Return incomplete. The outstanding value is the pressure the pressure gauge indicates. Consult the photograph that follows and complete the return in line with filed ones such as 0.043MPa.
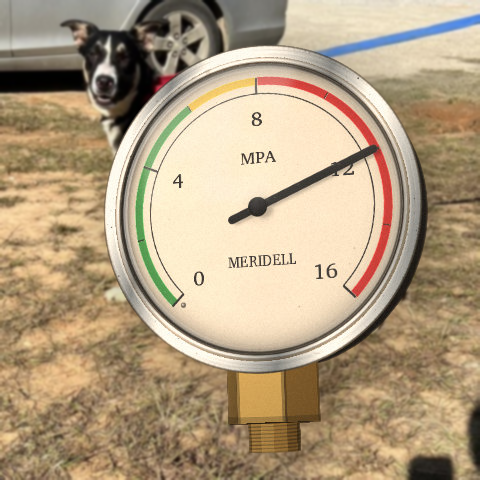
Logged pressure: 12MPa
